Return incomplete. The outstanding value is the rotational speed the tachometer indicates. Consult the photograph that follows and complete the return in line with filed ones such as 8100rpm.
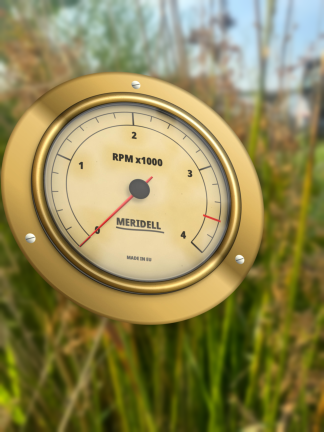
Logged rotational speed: 0rpm
